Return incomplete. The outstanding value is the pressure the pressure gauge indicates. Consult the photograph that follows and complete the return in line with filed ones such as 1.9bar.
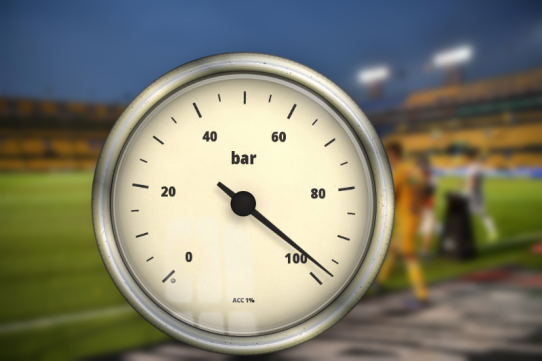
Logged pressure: 97.5bar
